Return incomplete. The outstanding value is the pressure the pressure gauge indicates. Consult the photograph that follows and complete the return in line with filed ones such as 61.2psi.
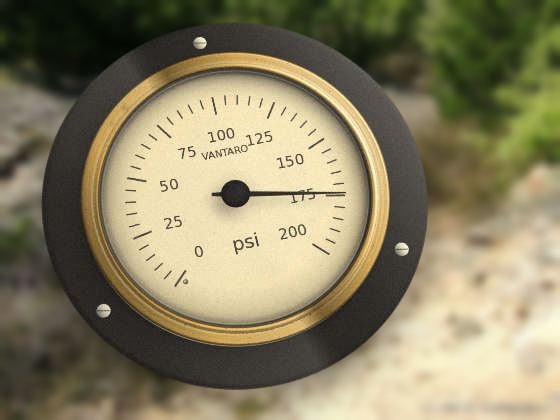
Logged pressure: 175psi
